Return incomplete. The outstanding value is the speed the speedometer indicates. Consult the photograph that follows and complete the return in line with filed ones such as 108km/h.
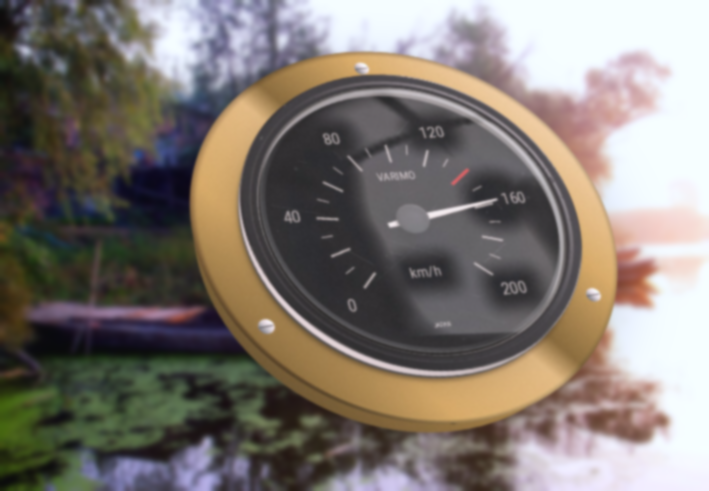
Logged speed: 160km/h
